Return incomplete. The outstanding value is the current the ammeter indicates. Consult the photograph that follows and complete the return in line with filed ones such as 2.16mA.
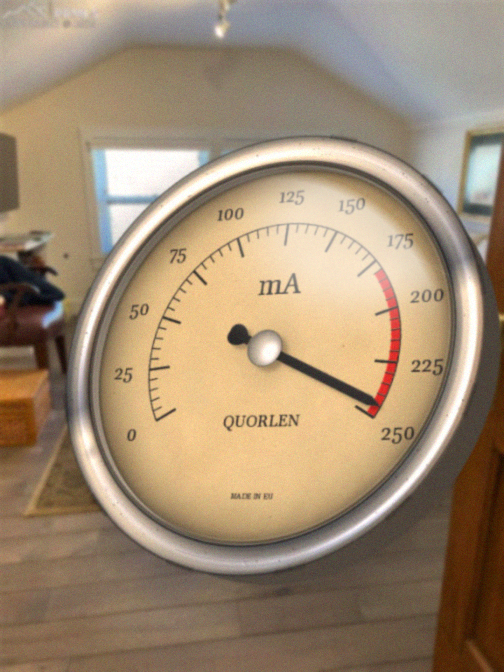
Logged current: 245mA
